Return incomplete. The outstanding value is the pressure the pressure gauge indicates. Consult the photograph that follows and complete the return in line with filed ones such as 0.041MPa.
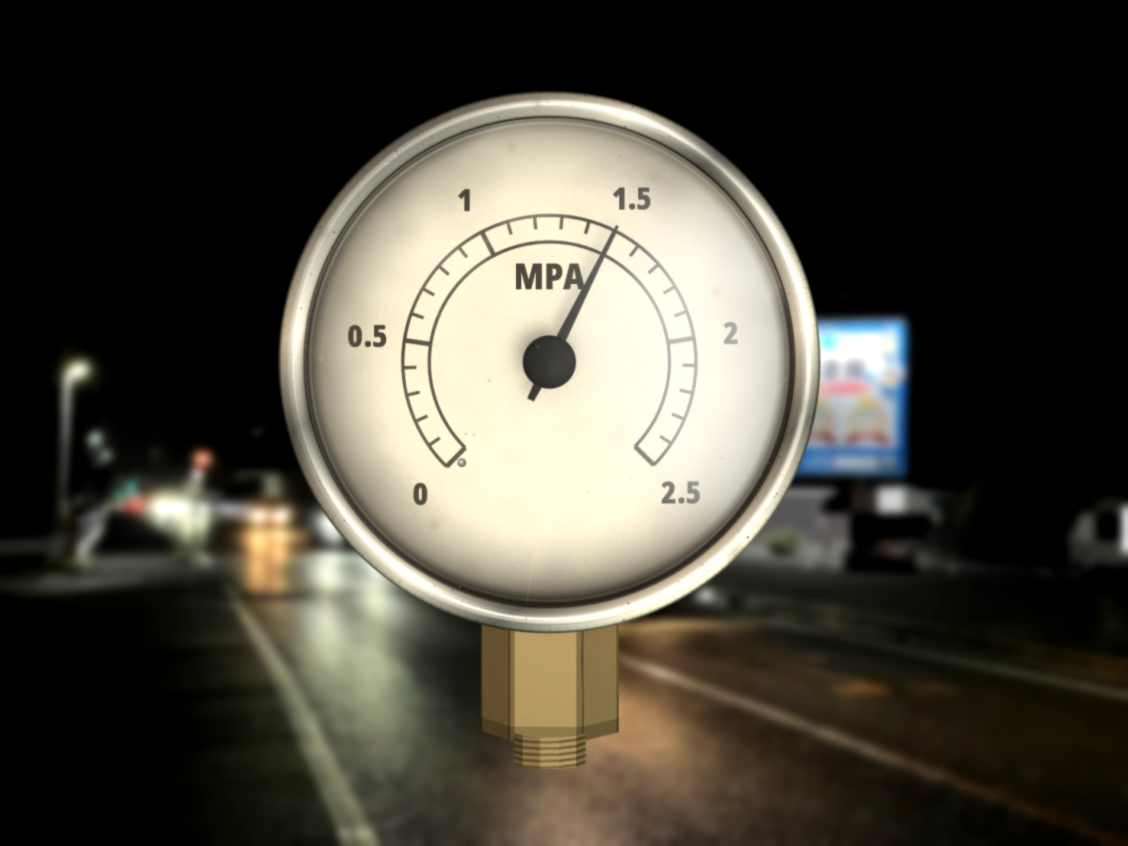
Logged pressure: 1.5MPa
